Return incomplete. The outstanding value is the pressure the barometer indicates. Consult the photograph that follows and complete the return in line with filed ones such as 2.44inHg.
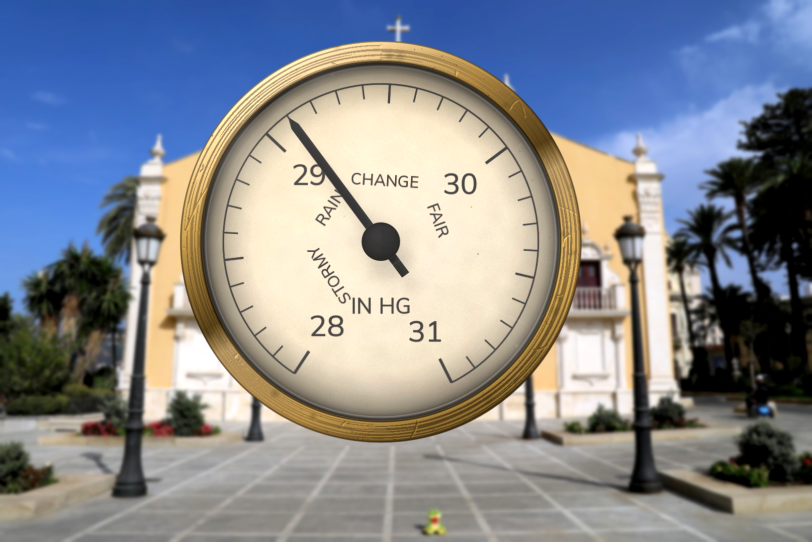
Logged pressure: 29.1inHg
